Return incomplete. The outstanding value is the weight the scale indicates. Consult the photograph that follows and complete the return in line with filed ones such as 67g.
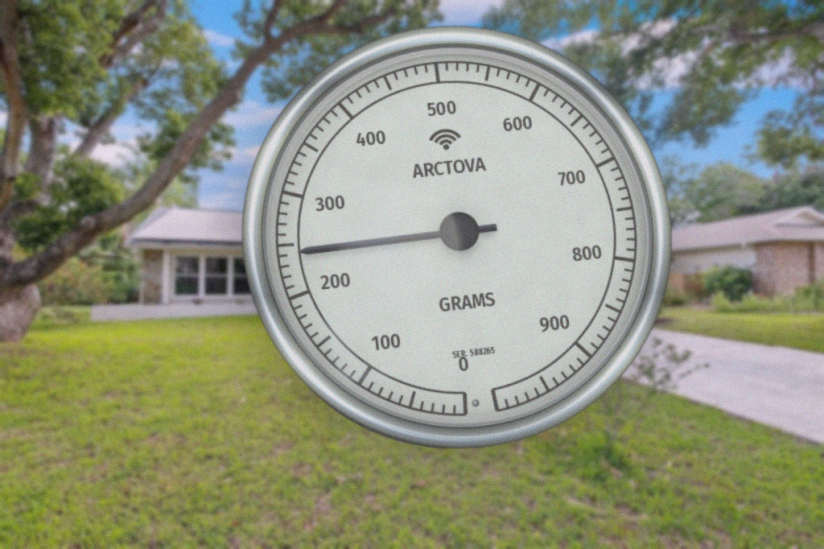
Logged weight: 240g
